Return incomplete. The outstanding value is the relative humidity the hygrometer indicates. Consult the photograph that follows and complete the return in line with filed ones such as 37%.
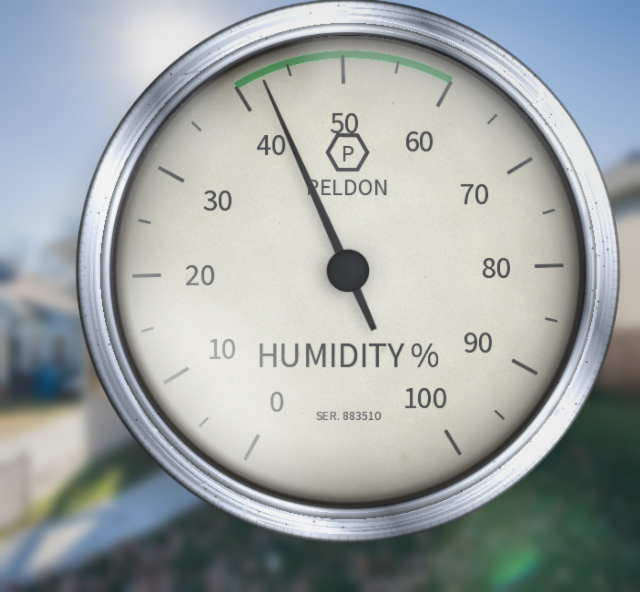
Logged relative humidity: 42.5%
